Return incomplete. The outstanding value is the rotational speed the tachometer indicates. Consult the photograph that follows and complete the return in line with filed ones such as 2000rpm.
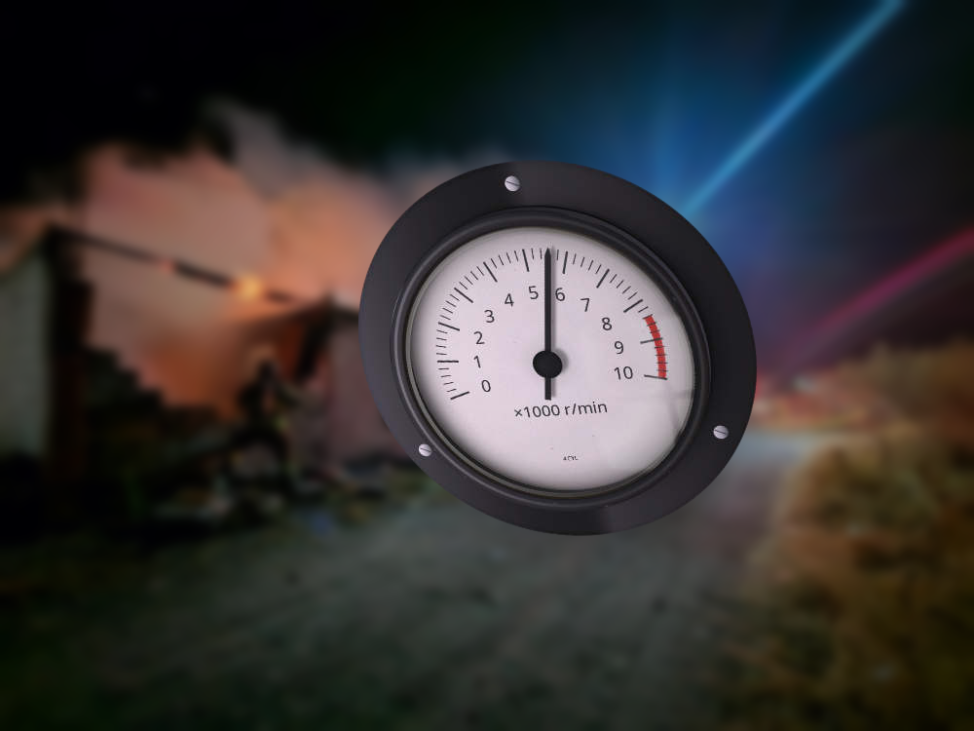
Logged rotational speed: 5600rpm
